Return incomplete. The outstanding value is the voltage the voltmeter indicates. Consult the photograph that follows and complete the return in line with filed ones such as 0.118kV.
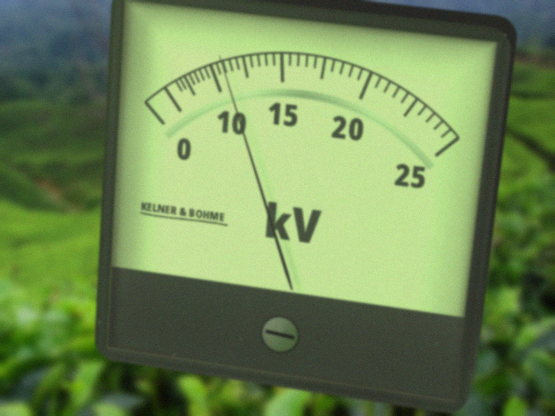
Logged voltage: 11kV
